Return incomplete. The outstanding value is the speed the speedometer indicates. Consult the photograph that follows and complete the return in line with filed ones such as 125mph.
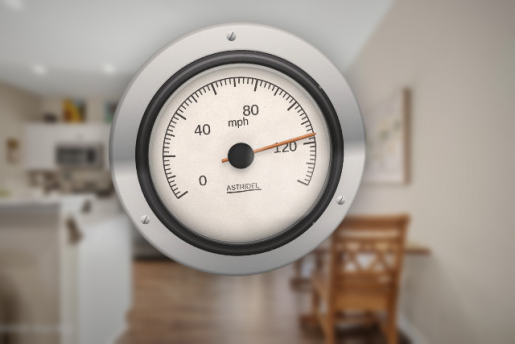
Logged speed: 116mph
